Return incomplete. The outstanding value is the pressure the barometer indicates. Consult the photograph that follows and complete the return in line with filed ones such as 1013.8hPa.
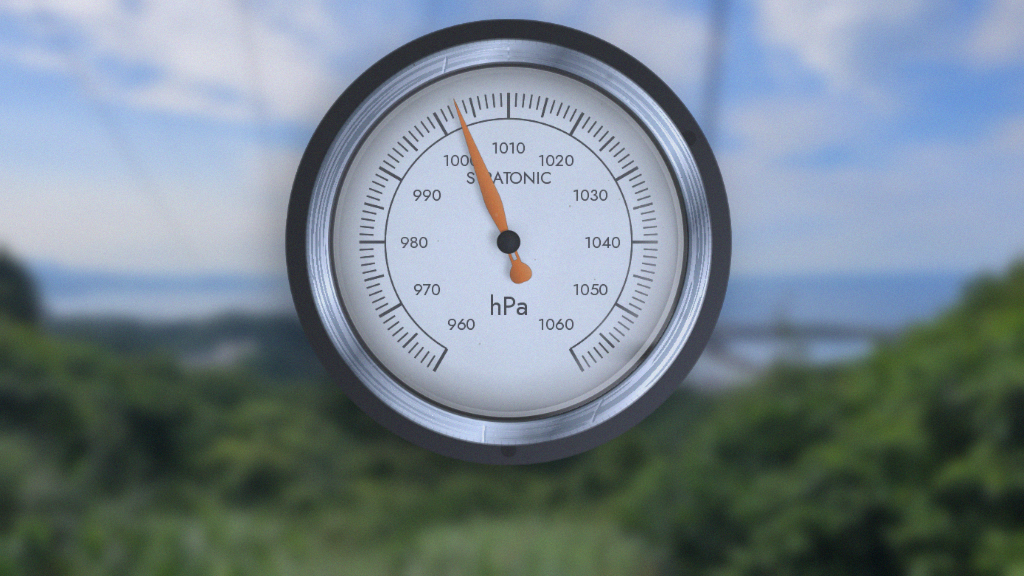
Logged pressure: 1003hPa
